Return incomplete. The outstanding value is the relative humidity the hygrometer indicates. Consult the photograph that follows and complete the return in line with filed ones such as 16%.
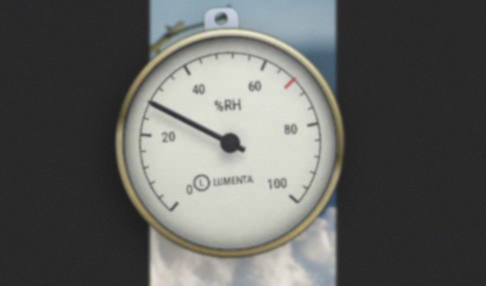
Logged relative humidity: 28%
